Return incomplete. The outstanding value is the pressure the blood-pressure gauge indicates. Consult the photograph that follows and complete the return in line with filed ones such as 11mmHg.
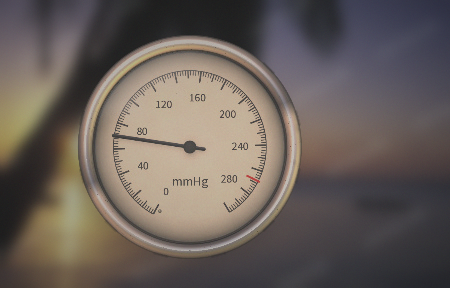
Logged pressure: 70mmHg
